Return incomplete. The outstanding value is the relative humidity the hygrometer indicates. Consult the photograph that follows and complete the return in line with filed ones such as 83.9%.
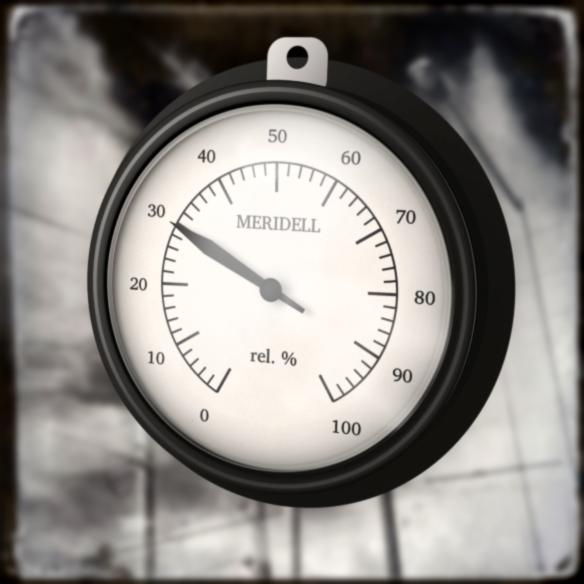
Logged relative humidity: 30%
